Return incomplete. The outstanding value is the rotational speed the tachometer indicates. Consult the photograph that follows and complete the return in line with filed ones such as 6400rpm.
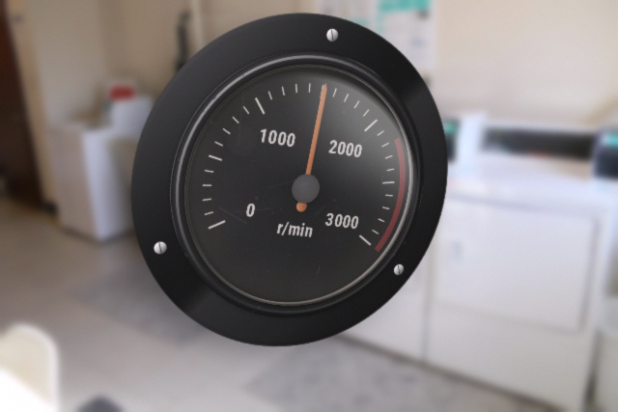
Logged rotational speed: 1500rpm
